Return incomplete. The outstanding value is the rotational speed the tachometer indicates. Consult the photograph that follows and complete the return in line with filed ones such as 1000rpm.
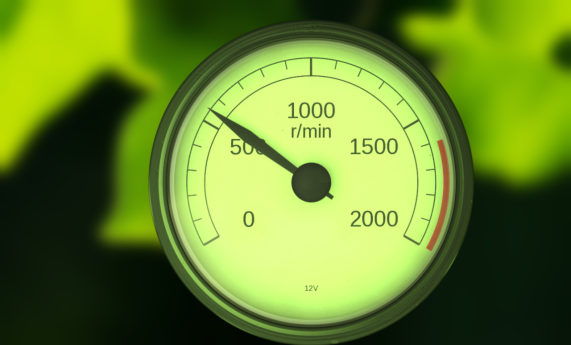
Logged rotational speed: 550rpm
